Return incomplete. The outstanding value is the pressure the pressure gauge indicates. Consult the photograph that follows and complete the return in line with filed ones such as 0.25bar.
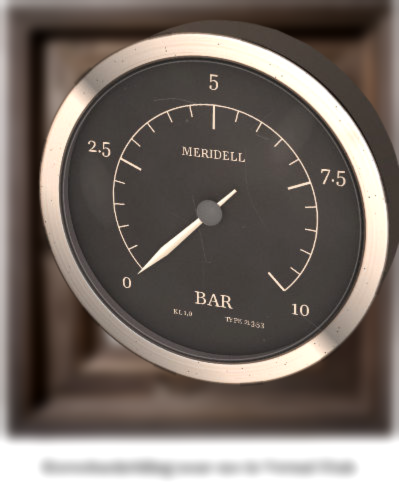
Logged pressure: 0bar
